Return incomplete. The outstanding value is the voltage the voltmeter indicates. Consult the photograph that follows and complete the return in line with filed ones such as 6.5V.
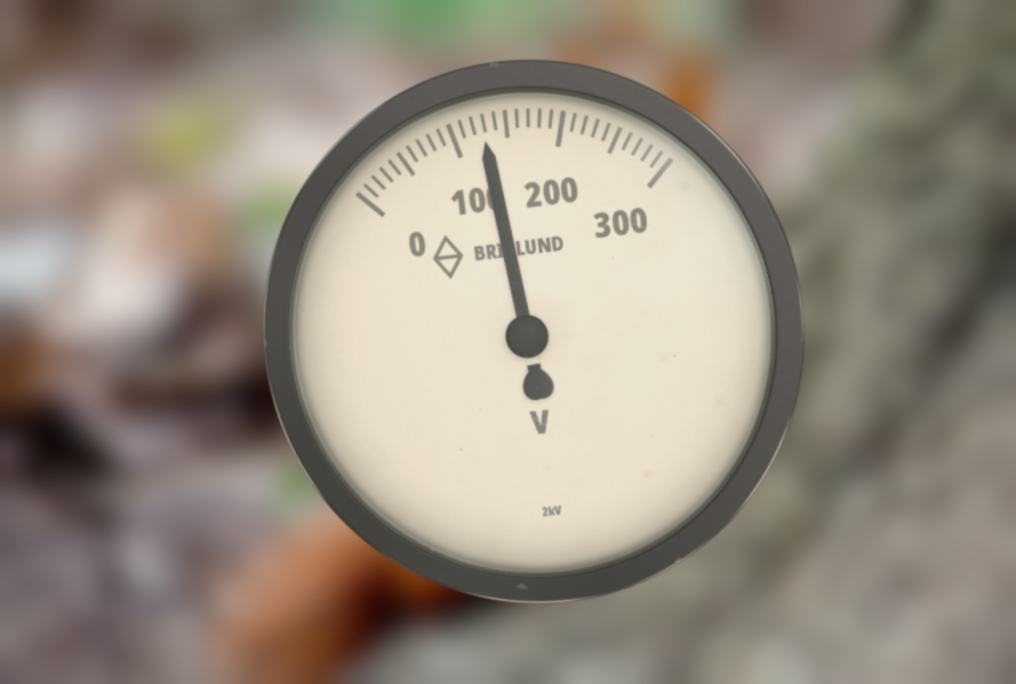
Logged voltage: 130V
